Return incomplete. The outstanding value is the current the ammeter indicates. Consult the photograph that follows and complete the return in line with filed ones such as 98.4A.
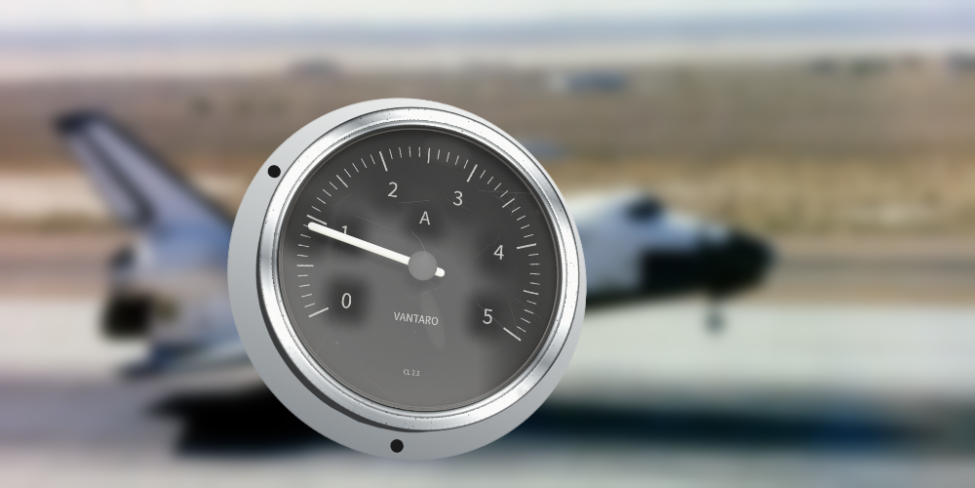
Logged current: 0.9A
